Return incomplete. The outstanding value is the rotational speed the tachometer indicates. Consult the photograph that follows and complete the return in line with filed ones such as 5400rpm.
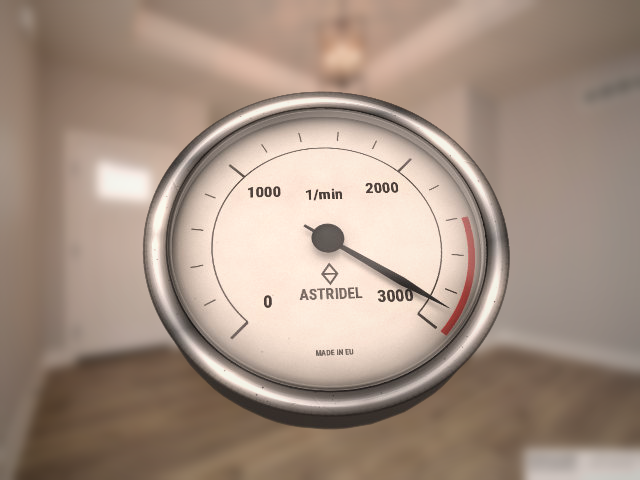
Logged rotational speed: 2900rpm
